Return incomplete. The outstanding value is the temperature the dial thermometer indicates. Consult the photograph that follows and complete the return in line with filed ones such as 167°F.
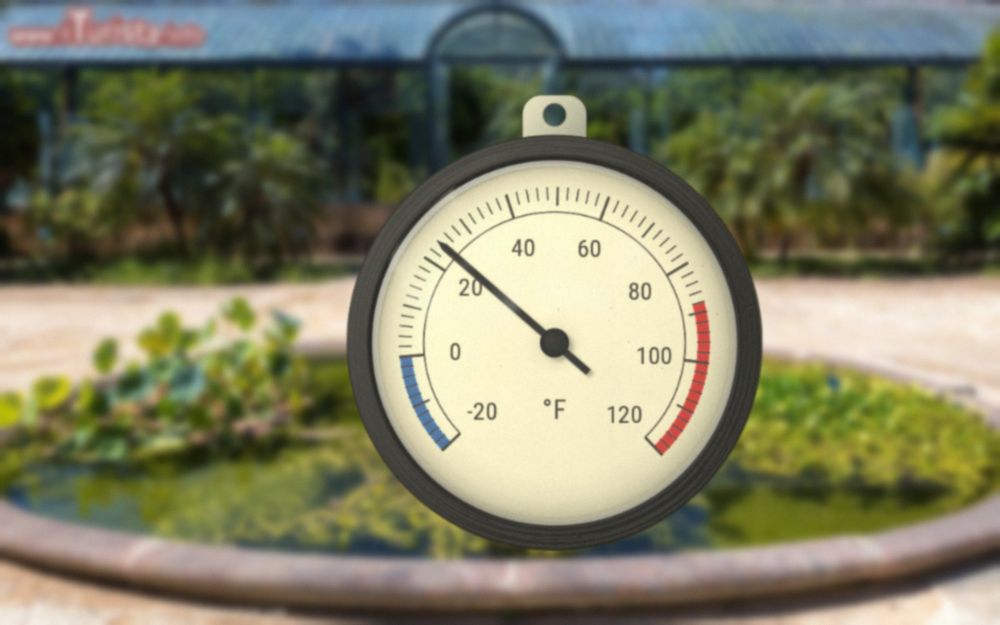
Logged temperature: 24°F
